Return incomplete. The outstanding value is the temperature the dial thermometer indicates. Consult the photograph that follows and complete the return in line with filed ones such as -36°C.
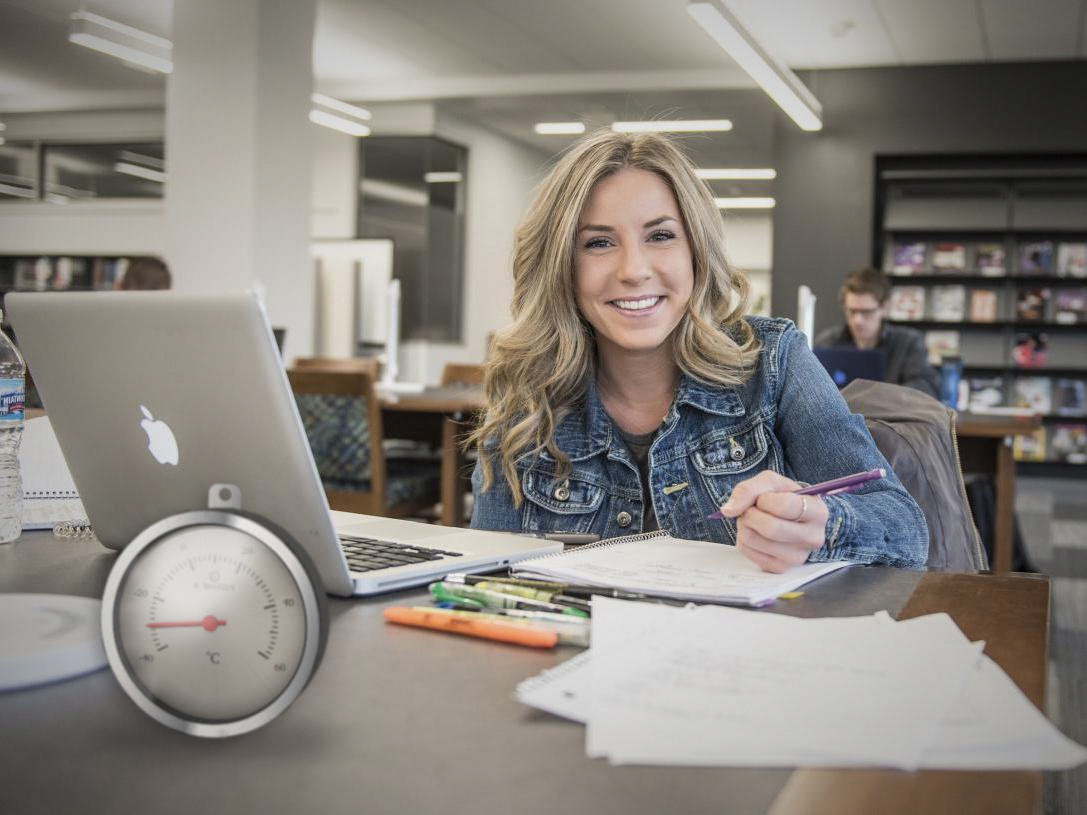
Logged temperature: -30°C
